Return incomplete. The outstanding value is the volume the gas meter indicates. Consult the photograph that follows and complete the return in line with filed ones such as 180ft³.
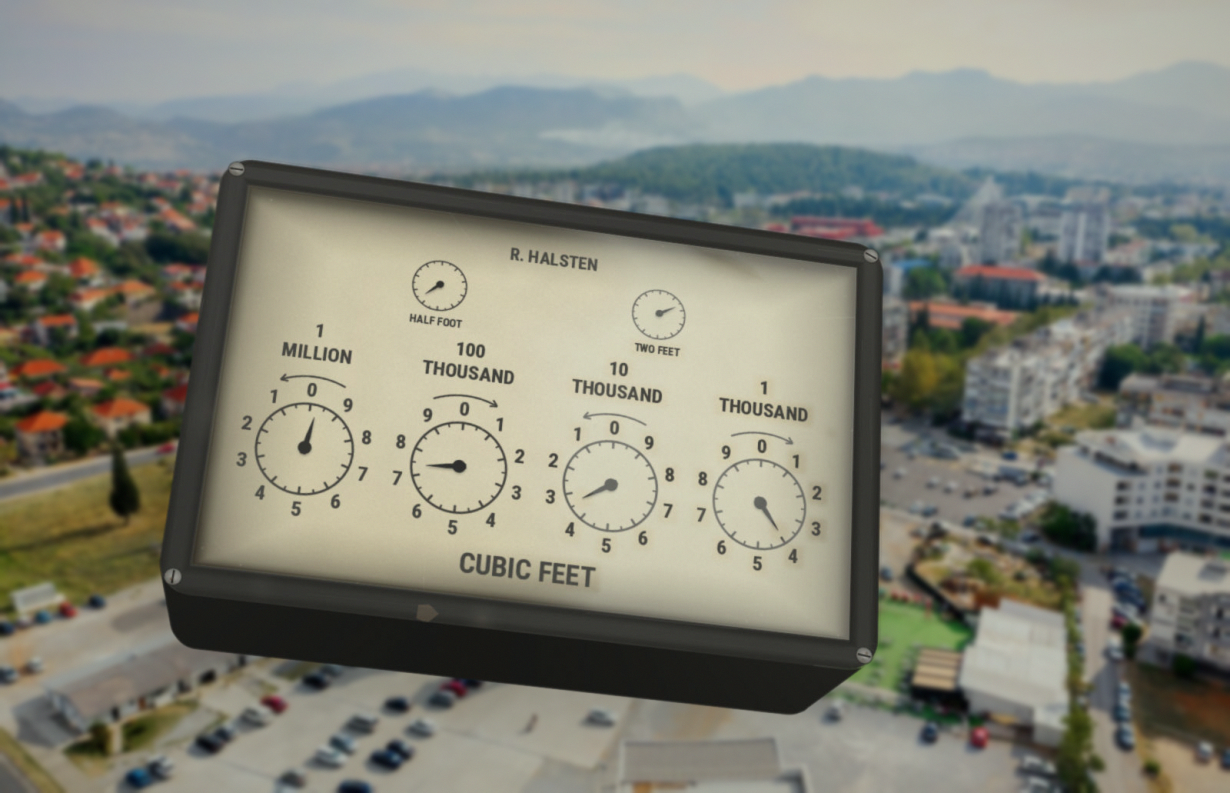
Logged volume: 973400ft³
